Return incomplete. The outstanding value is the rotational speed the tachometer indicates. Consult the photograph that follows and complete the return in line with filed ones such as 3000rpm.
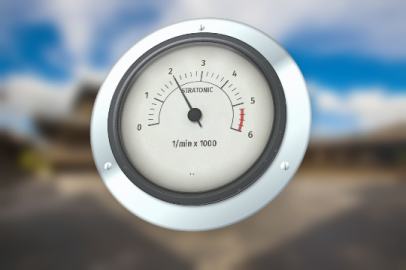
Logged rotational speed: 2000rpm
